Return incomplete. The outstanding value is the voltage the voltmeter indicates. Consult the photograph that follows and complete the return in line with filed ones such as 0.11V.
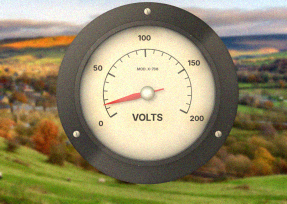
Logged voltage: 15V
